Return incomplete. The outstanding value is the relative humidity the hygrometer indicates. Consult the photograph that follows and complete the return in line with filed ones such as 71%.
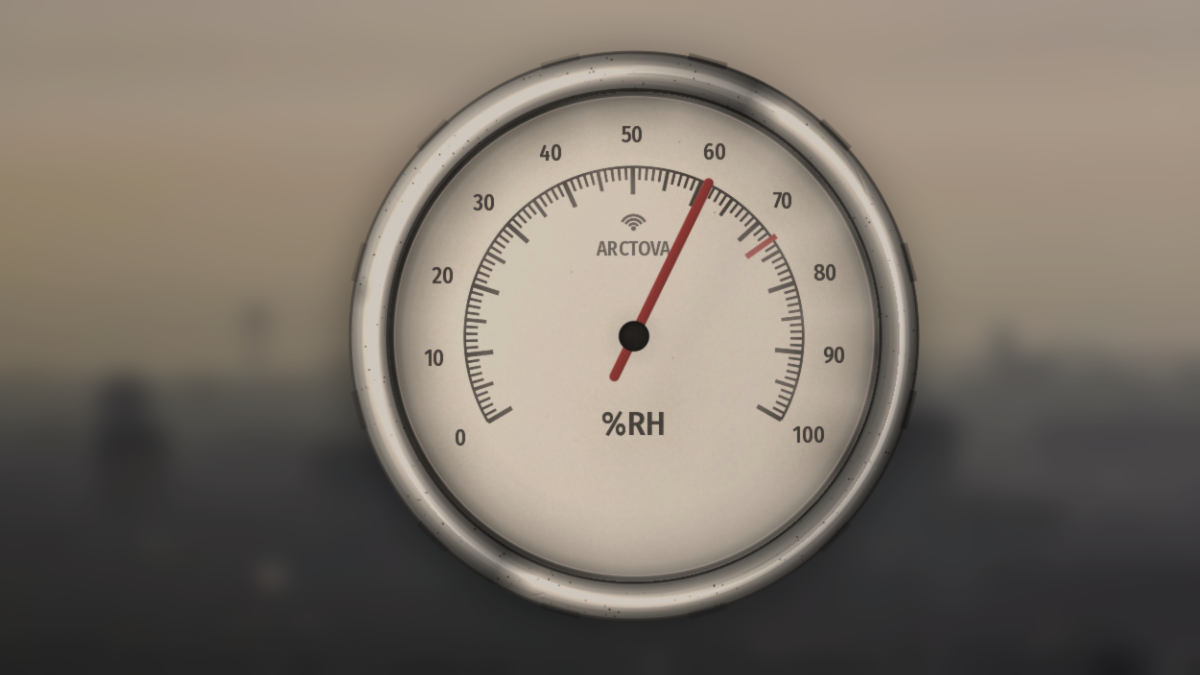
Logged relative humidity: 61%
